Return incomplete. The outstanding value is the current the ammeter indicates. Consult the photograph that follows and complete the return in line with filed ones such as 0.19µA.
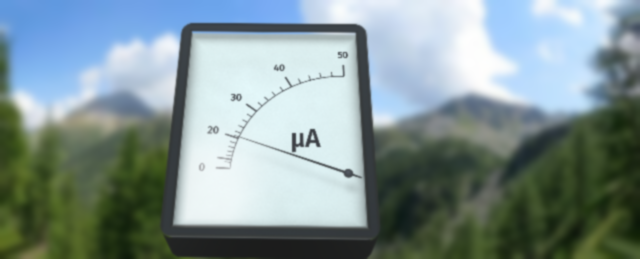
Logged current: 20µA
